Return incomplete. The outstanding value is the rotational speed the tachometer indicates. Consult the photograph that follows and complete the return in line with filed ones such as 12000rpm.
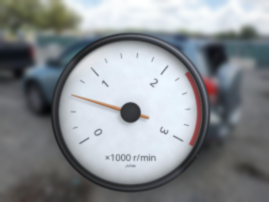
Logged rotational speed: 600rpm
